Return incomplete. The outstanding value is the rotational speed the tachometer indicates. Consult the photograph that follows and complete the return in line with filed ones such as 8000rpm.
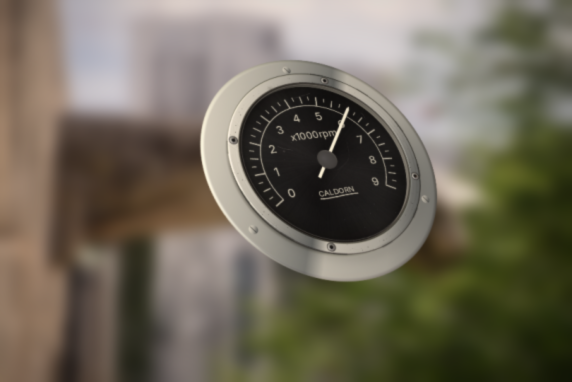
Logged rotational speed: 6000rpm
